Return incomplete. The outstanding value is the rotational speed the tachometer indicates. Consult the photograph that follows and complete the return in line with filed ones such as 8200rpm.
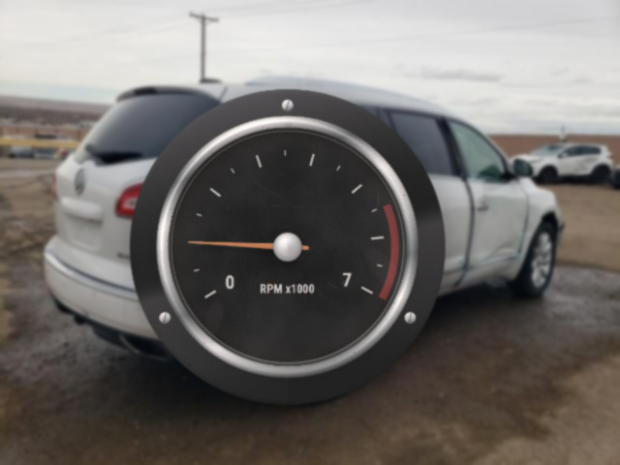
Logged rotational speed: 1000rpm
